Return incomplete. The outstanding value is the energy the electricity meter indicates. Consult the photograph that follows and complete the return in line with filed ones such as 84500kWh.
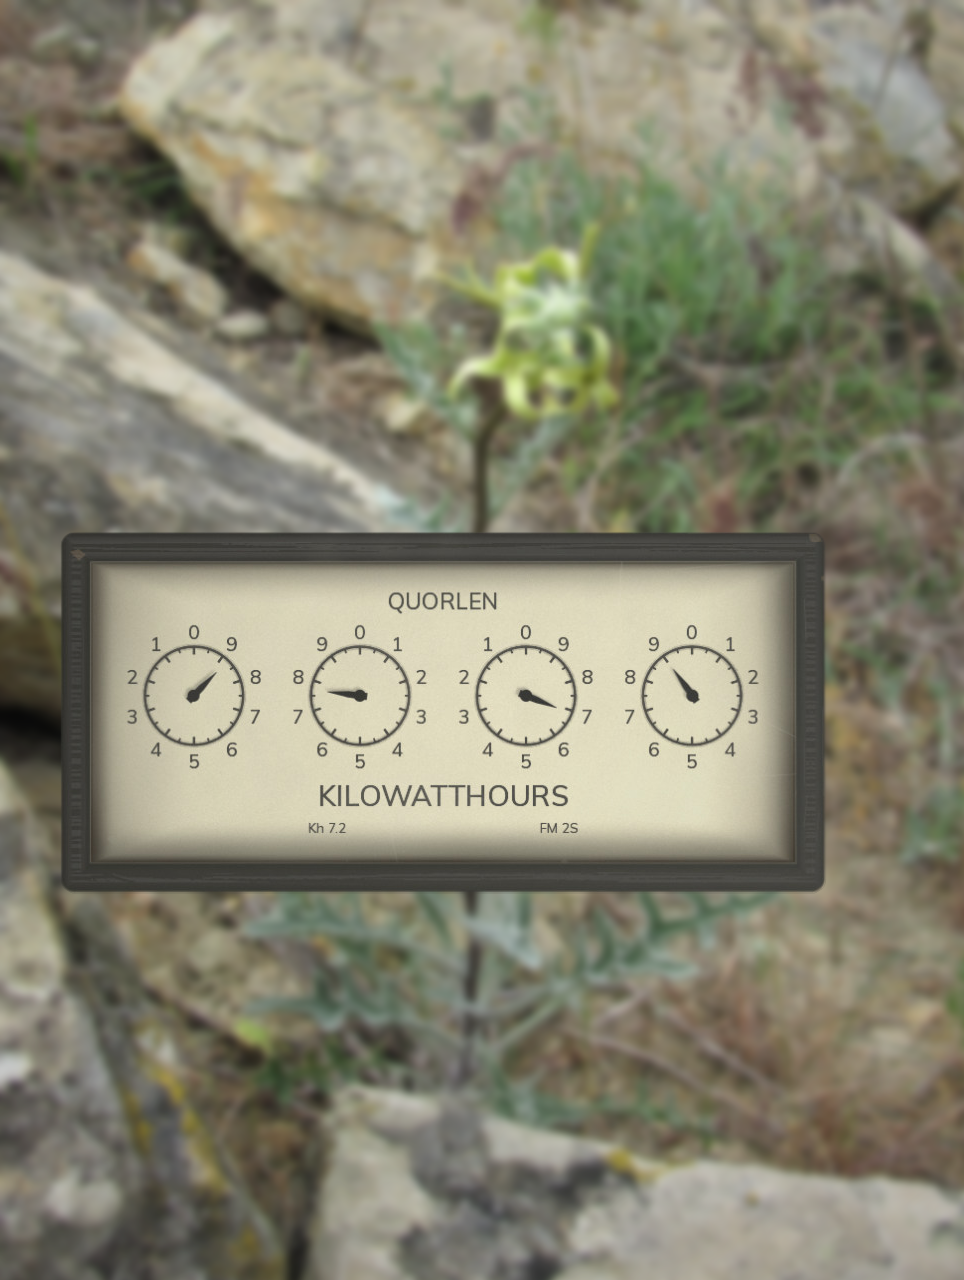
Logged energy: 8769kWh
